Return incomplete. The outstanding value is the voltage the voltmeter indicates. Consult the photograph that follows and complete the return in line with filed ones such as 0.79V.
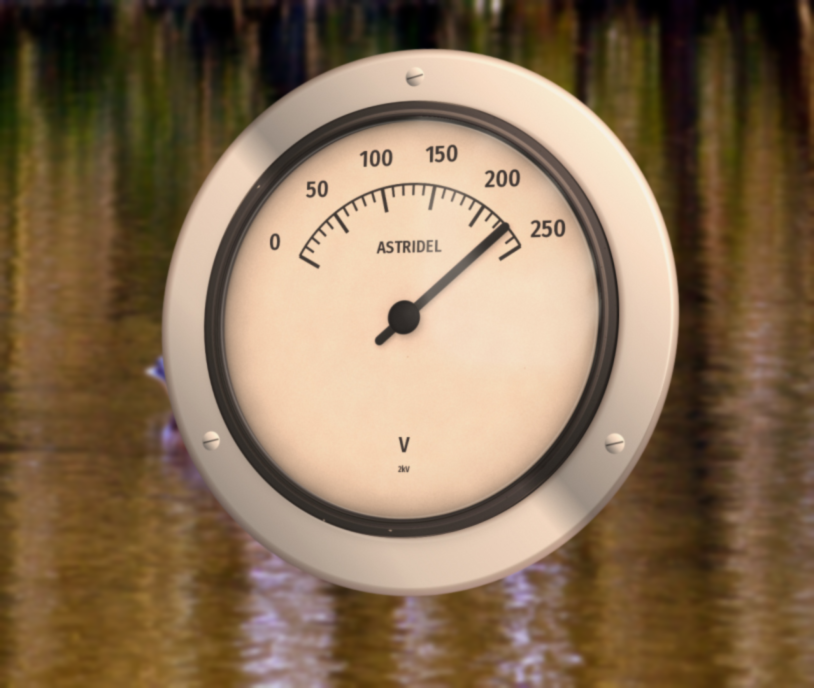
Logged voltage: 230V
